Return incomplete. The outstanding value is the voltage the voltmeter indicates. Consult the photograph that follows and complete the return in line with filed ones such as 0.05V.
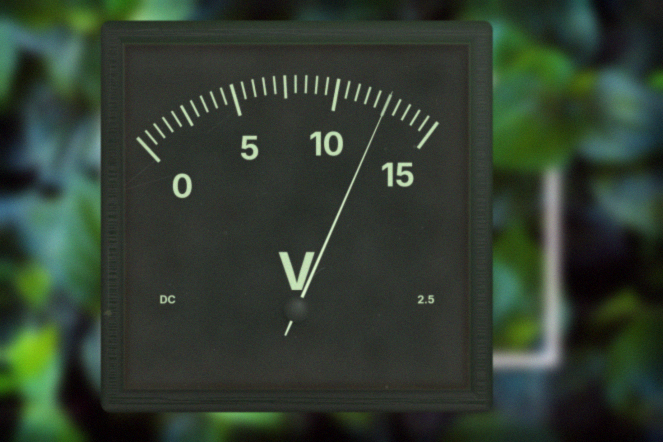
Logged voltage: 12.5V
